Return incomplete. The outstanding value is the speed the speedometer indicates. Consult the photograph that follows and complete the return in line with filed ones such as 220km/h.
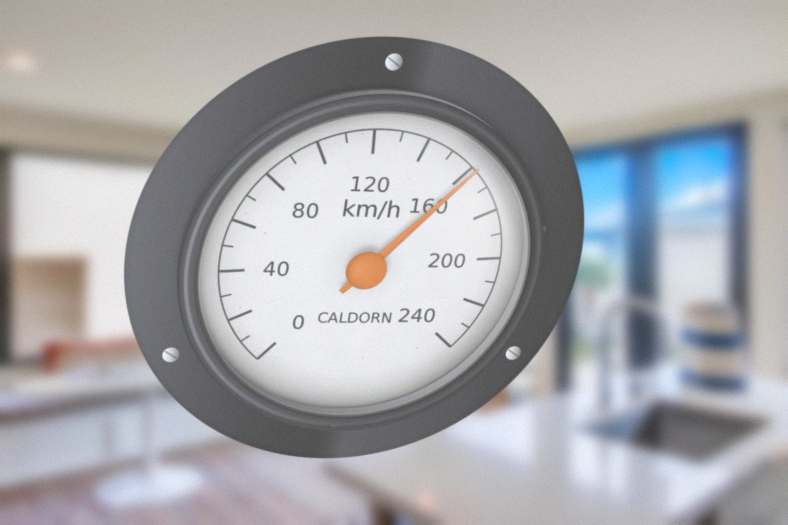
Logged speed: 160km/h
